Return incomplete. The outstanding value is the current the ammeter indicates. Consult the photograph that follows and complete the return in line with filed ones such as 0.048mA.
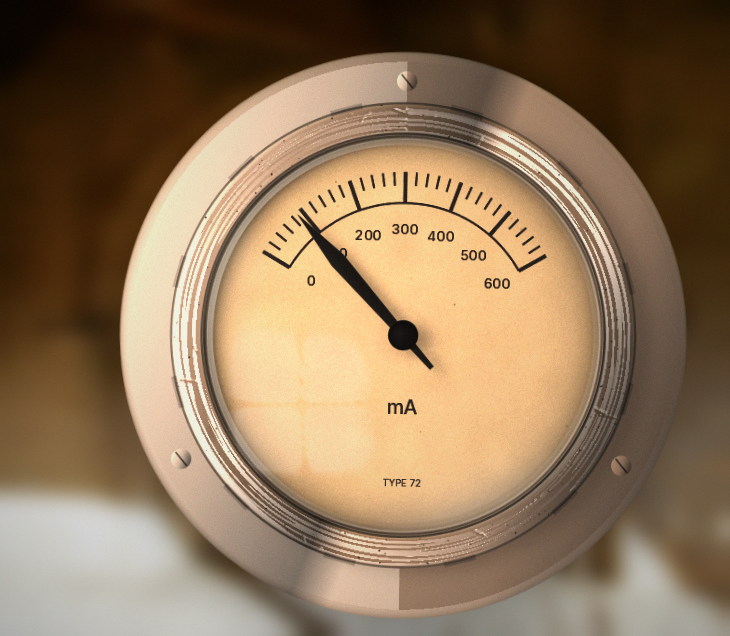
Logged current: 90mA
